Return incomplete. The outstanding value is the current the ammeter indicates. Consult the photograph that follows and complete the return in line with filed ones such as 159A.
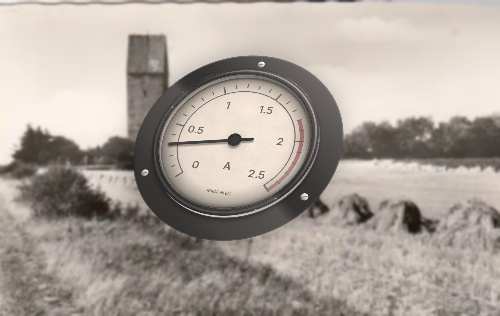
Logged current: 0.3A
